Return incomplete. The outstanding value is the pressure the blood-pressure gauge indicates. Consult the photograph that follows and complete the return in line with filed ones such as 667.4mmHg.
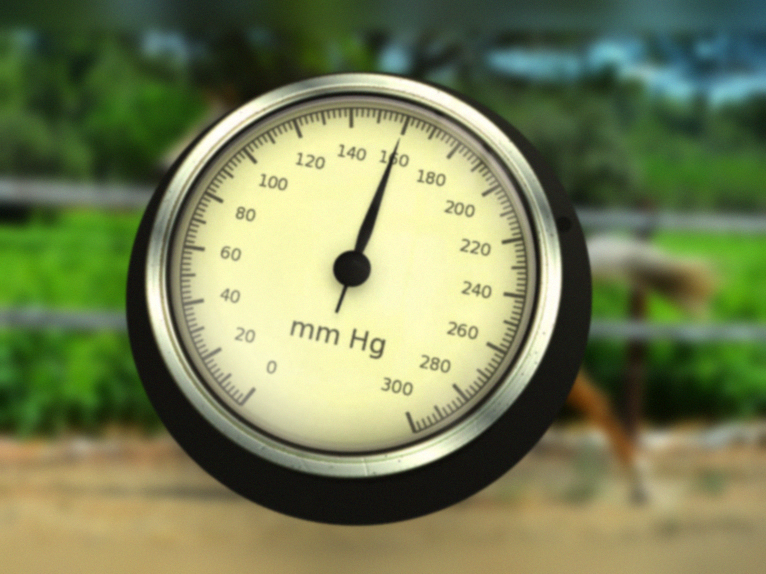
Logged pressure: 160mmHg
